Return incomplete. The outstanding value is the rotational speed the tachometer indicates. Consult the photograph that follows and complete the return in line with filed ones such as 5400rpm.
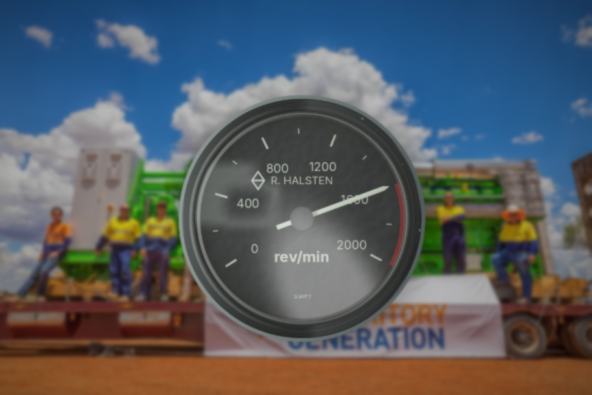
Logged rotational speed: 1600rpm
